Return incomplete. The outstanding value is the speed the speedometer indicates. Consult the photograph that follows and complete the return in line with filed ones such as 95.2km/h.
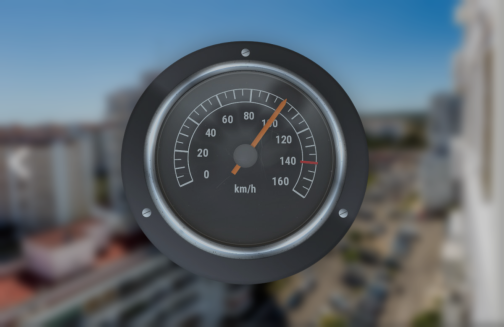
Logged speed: 100km/h
